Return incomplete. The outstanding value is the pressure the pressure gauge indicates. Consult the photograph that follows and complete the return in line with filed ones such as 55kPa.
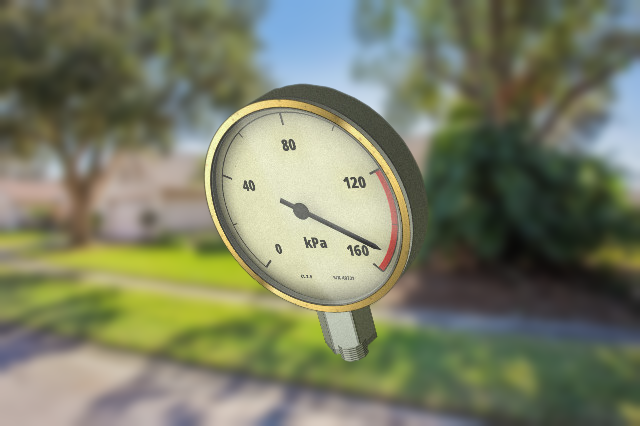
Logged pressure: 150kPa
